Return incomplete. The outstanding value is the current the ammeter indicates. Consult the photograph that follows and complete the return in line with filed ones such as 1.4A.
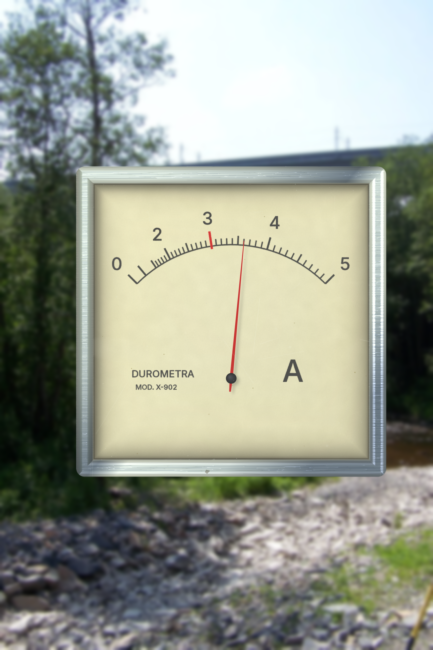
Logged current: 3.6A
